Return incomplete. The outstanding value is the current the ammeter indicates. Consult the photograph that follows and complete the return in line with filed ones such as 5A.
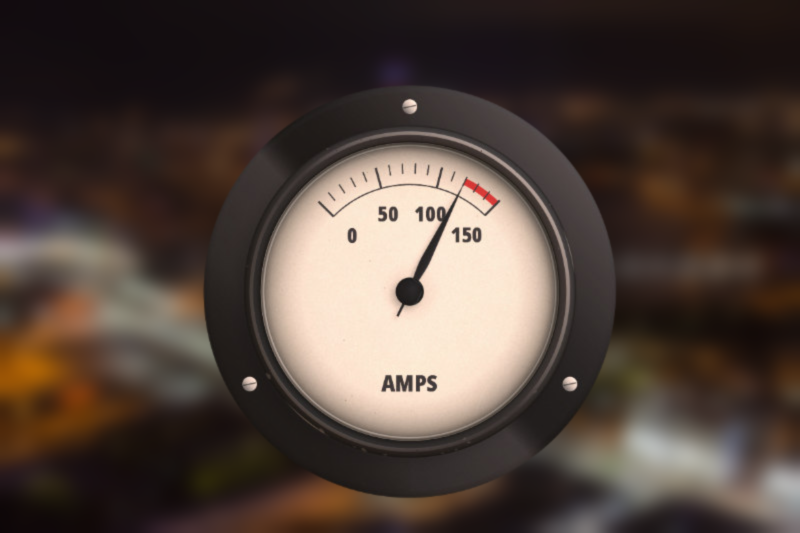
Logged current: 120A
